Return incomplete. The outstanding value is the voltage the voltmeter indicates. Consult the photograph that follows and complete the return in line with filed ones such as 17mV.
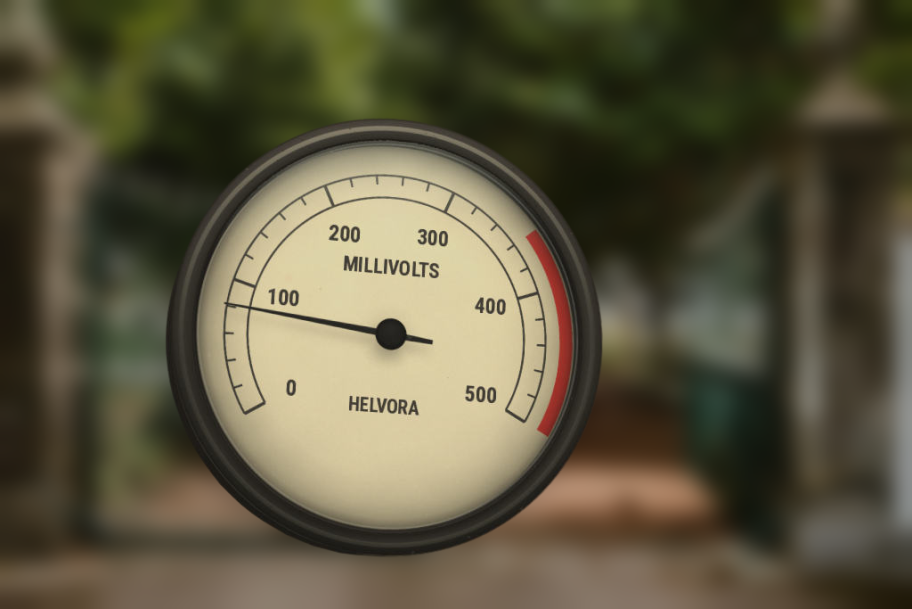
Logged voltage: 80mV
